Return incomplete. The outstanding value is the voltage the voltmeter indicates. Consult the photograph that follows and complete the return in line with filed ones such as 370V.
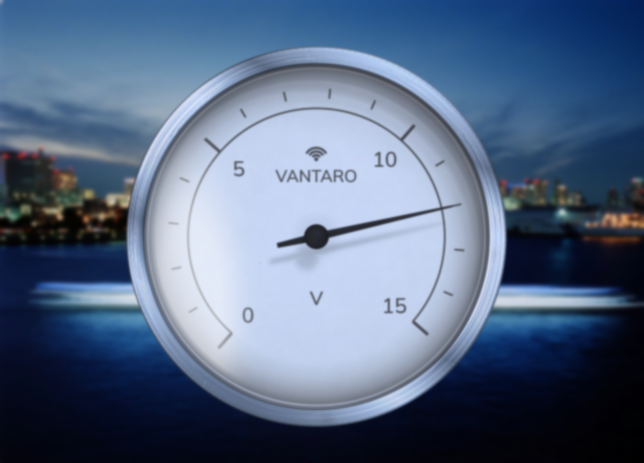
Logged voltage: 12V
